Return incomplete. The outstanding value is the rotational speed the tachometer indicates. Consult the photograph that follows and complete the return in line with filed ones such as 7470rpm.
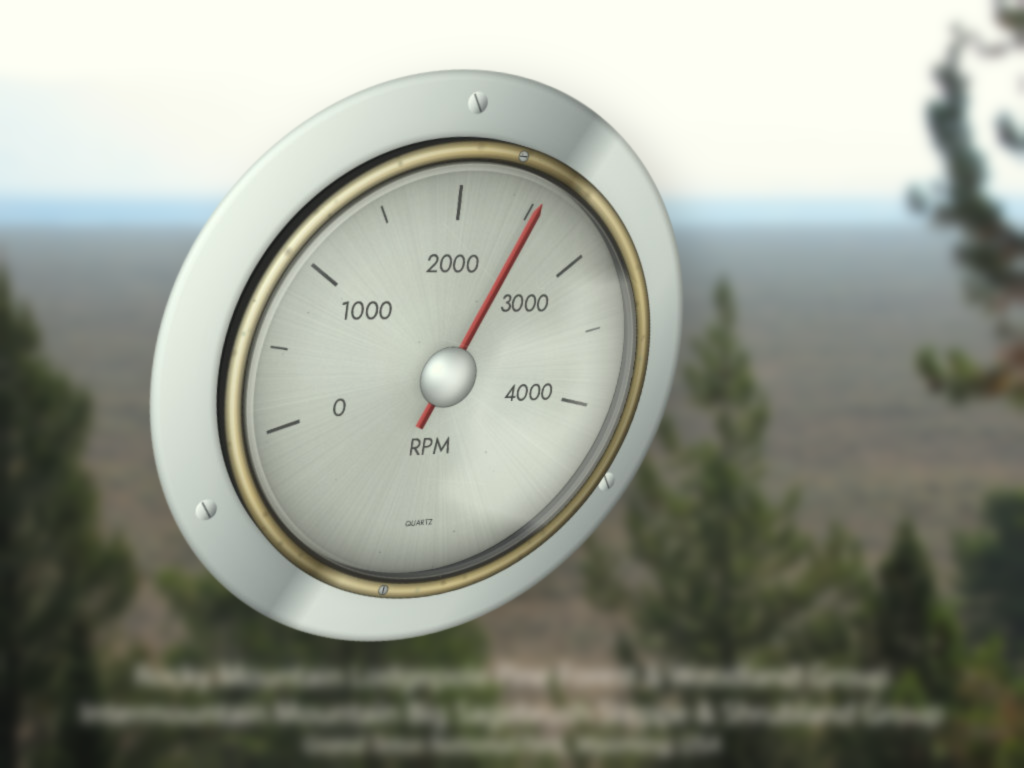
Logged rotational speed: 2500rpm
